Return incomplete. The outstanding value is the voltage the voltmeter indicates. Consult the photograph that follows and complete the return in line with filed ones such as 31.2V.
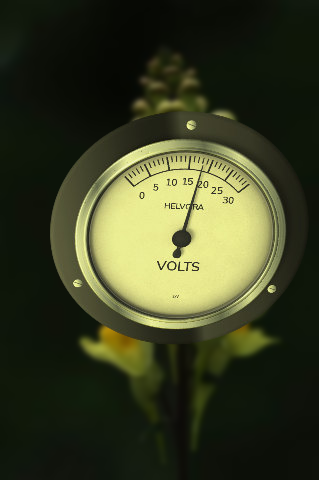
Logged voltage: 18V
